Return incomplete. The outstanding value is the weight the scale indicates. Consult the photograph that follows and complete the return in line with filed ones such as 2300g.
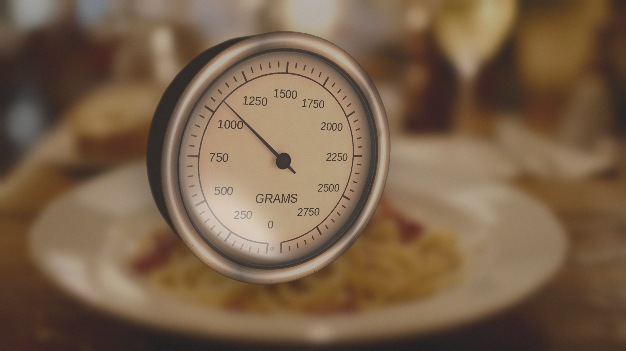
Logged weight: 1075g
